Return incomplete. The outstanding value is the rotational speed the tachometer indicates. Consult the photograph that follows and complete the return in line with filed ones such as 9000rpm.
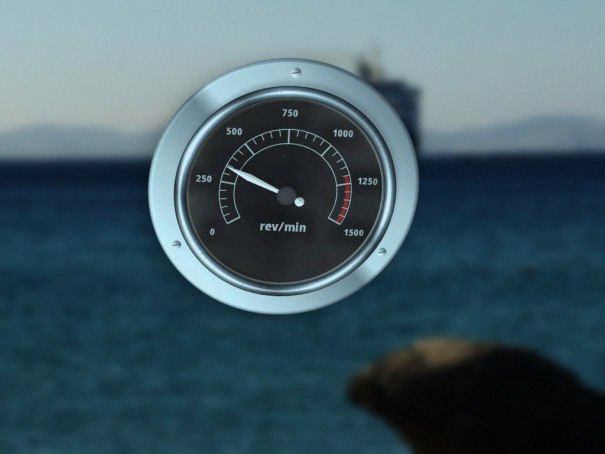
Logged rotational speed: 350rpm
